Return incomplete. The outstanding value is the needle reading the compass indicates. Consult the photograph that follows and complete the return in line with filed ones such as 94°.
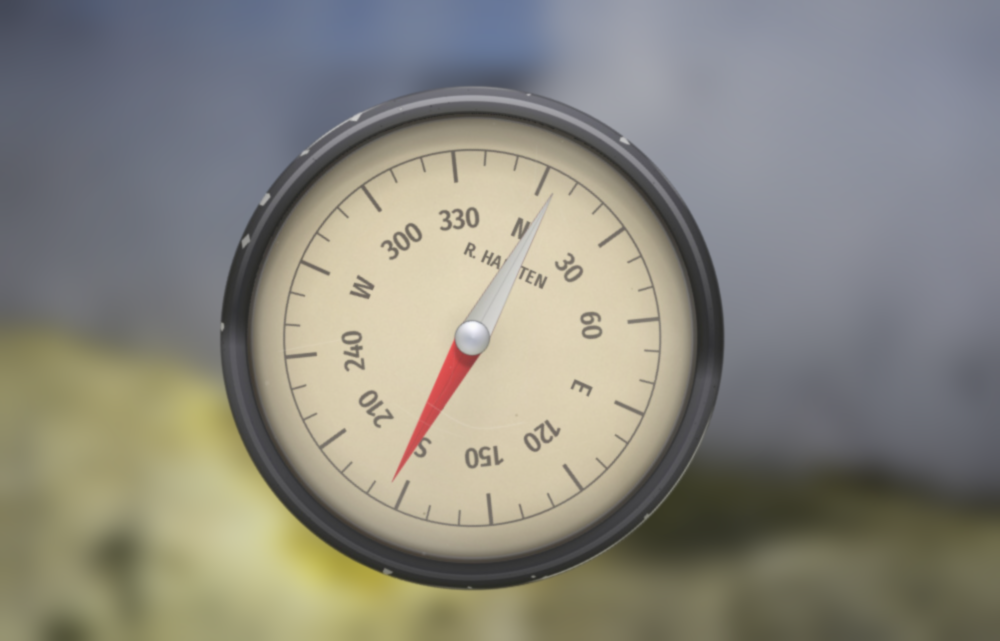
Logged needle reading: 185°
